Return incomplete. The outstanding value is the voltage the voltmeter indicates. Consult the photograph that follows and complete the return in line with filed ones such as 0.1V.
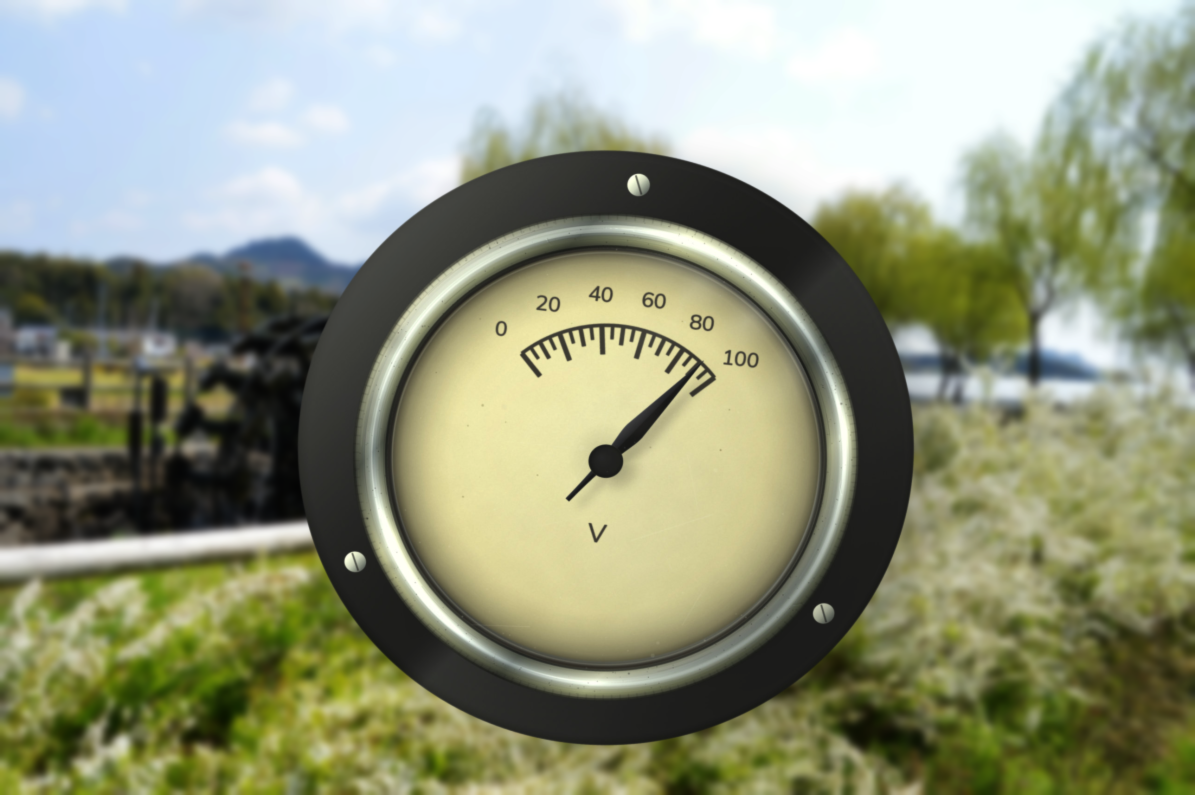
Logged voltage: 90V
